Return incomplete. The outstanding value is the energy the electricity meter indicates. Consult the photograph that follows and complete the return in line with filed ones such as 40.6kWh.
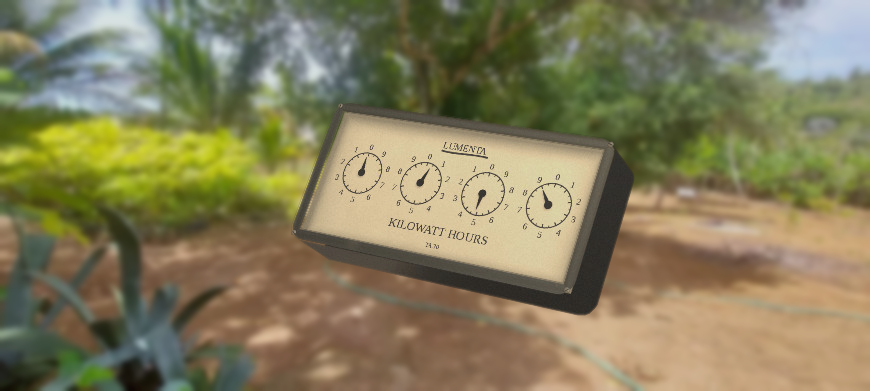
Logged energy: 49kWh
